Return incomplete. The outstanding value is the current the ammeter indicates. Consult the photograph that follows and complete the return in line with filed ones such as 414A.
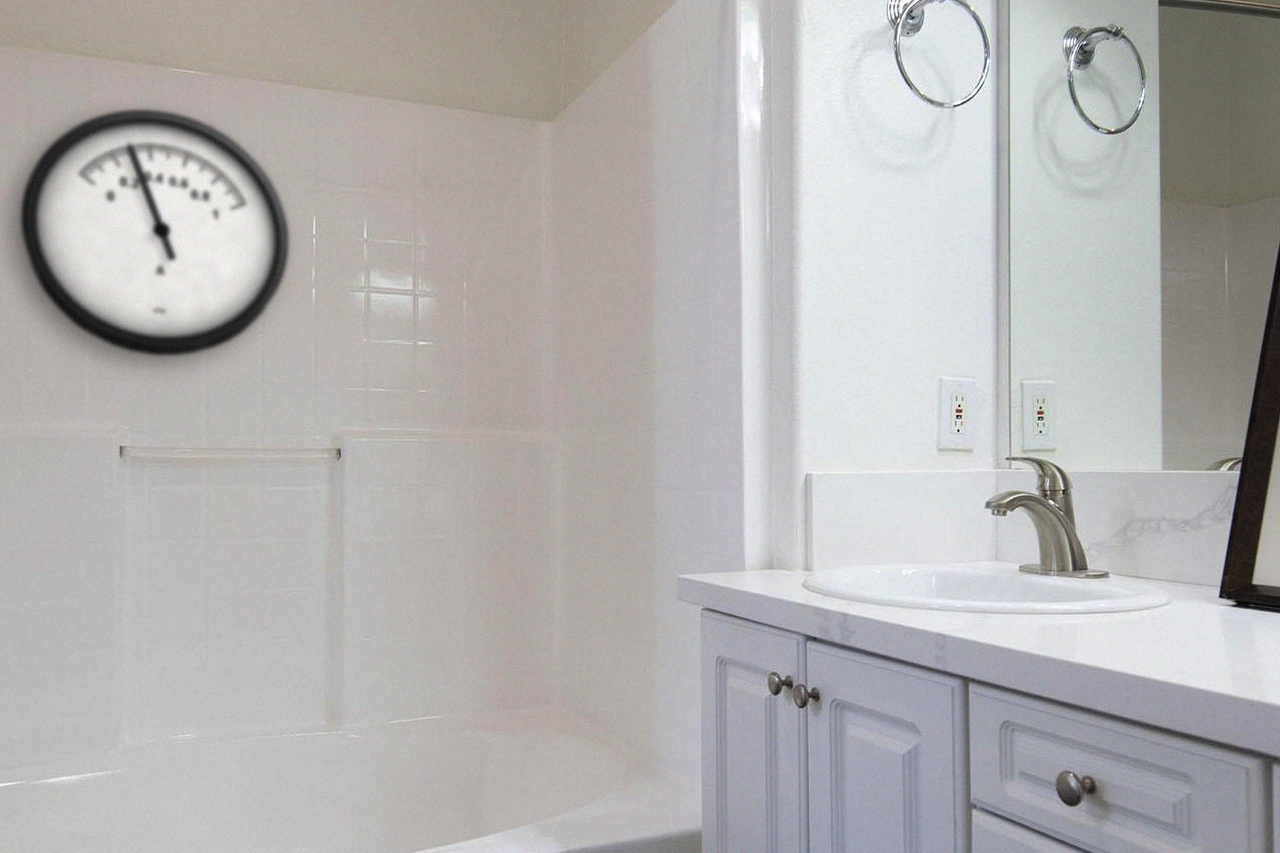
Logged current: 0.3A
